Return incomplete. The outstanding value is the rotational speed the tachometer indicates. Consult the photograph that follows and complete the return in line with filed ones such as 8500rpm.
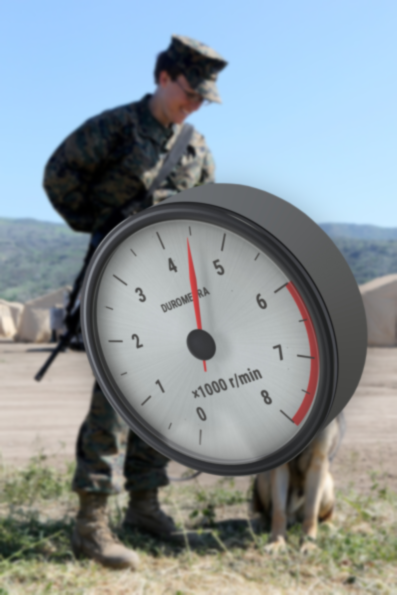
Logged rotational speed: 4500rpm
